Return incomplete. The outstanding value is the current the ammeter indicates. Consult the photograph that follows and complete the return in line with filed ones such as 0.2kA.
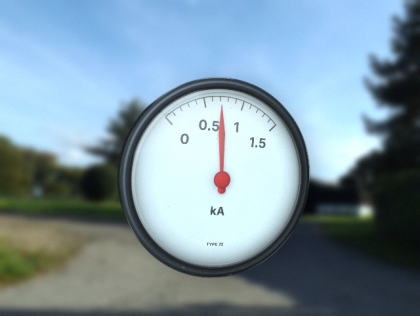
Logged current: 0.7kA
